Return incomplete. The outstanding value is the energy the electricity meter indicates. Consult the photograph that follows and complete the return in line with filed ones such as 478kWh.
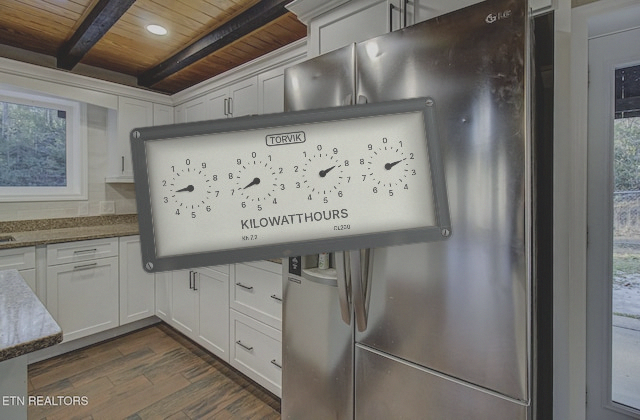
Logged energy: 2682kWh
